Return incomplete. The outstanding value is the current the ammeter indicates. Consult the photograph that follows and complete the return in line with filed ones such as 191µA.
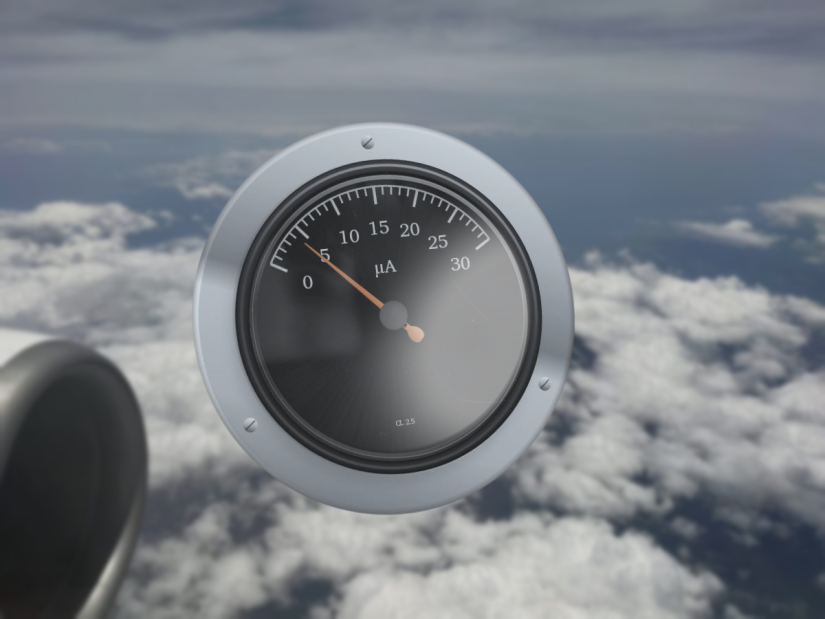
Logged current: 4µA
